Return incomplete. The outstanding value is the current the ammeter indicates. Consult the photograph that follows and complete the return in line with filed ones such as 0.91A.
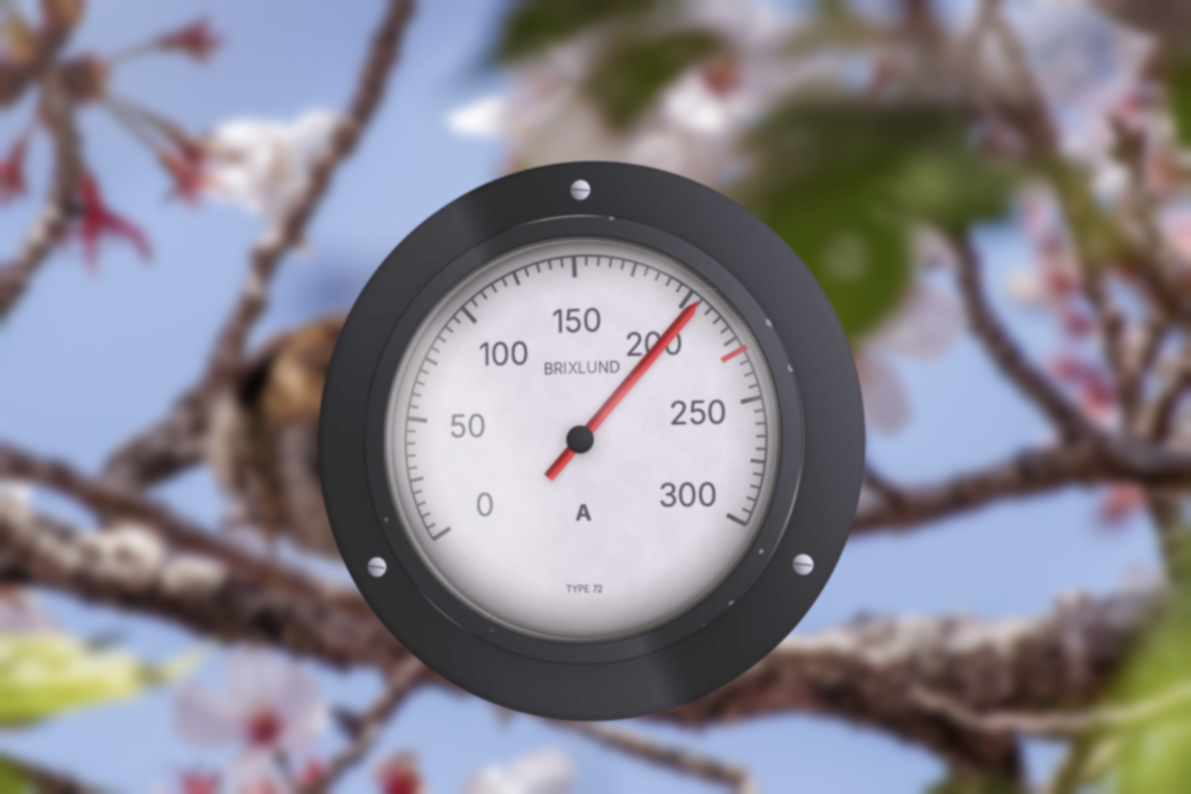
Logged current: 205A
